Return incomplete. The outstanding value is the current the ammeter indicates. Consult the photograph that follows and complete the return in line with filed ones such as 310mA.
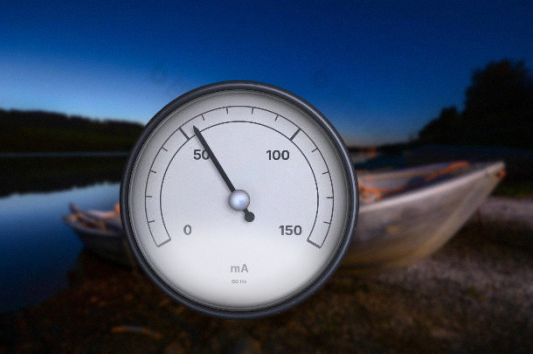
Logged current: 55mA
